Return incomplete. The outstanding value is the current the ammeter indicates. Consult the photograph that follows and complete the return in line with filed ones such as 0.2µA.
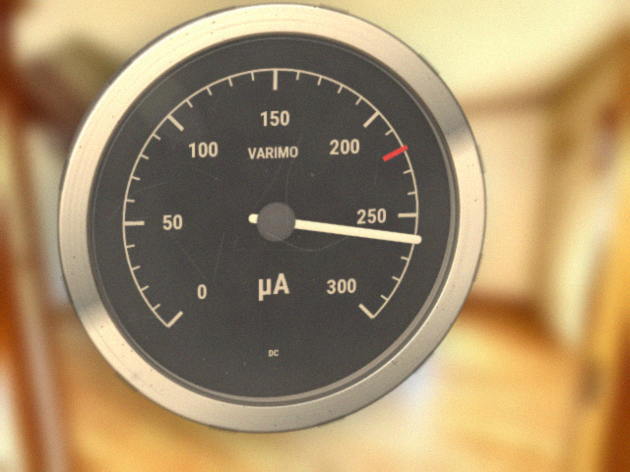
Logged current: 260µA
